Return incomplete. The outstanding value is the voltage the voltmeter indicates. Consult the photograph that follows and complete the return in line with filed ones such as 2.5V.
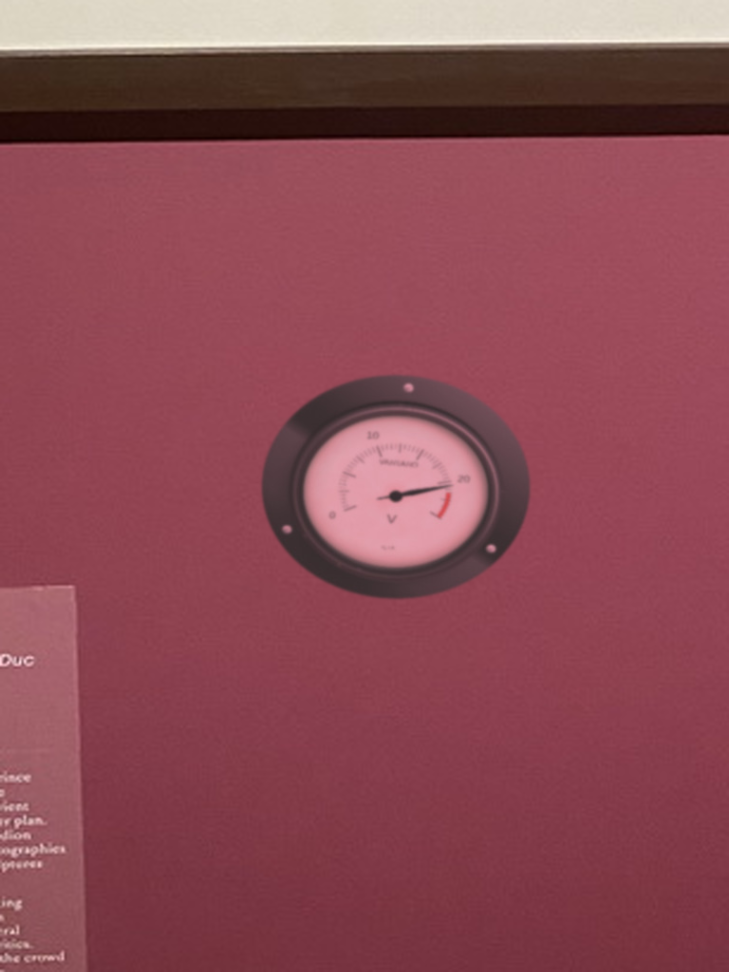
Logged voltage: 20V
